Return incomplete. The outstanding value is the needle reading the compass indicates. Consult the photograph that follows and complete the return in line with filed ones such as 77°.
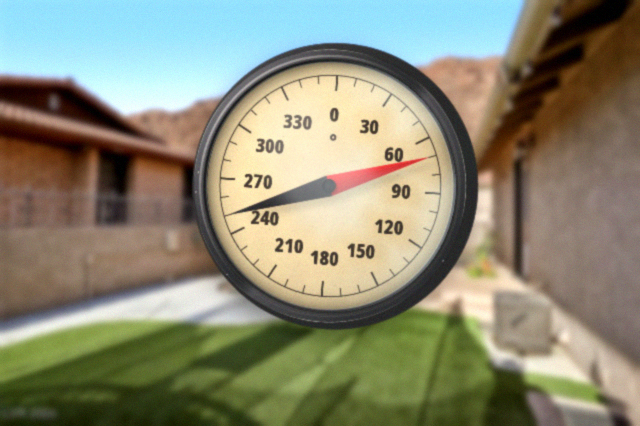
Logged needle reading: 70°
